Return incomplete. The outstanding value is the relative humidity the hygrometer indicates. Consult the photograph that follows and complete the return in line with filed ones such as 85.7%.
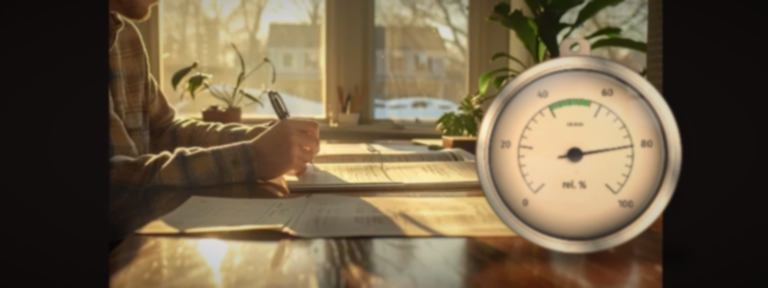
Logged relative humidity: 80%
